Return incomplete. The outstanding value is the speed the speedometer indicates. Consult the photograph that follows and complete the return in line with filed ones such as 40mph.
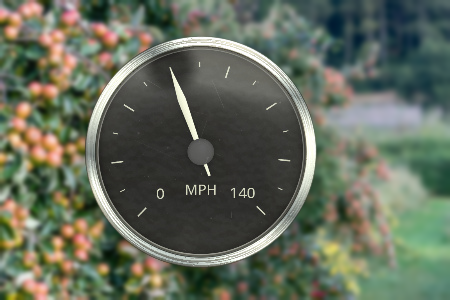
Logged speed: 60mph
